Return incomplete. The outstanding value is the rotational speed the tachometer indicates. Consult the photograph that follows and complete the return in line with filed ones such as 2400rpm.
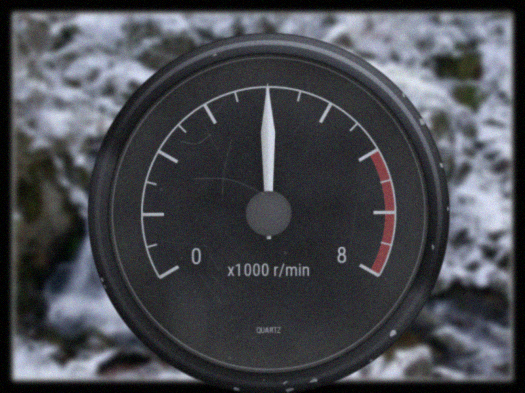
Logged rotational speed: 4000rpm
